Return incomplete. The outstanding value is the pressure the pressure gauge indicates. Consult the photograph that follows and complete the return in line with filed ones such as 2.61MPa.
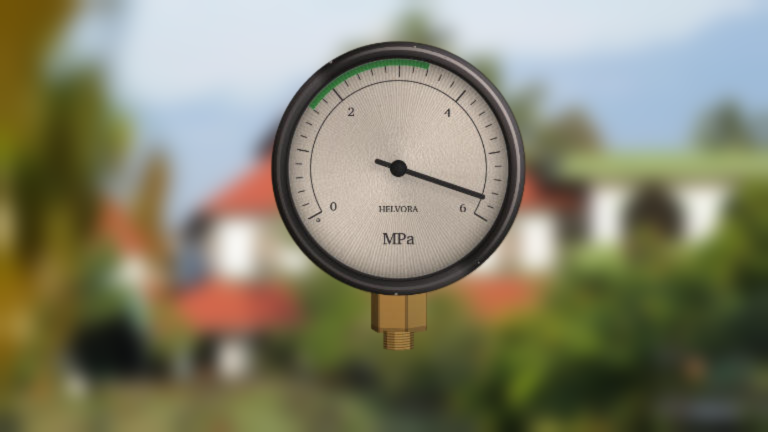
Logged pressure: 5.7MPa
